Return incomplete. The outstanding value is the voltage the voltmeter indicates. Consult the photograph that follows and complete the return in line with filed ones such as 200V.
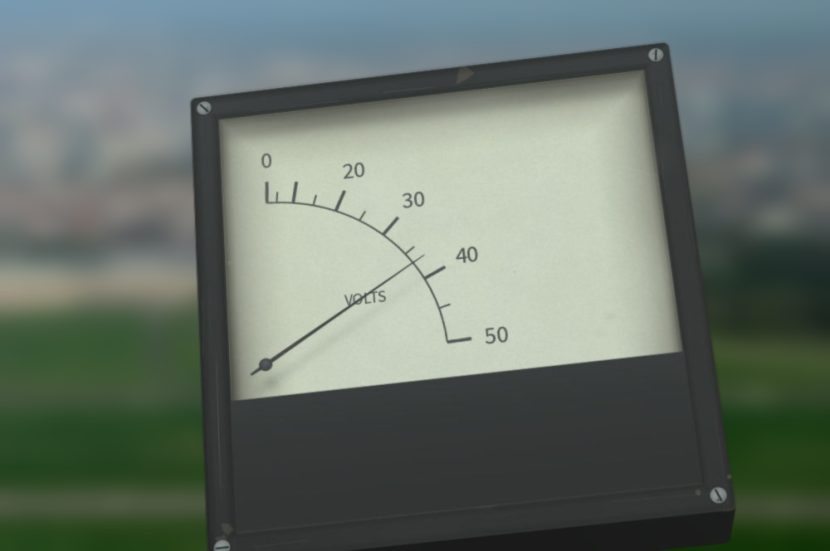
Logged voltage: 37.5V
